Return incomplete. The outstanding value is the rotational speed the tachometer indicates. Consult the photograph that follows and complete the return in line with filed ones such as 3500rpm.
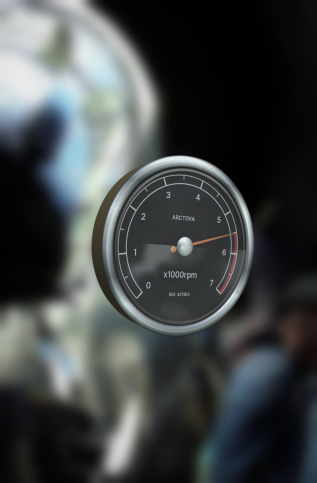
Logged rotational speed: 5500rpm
